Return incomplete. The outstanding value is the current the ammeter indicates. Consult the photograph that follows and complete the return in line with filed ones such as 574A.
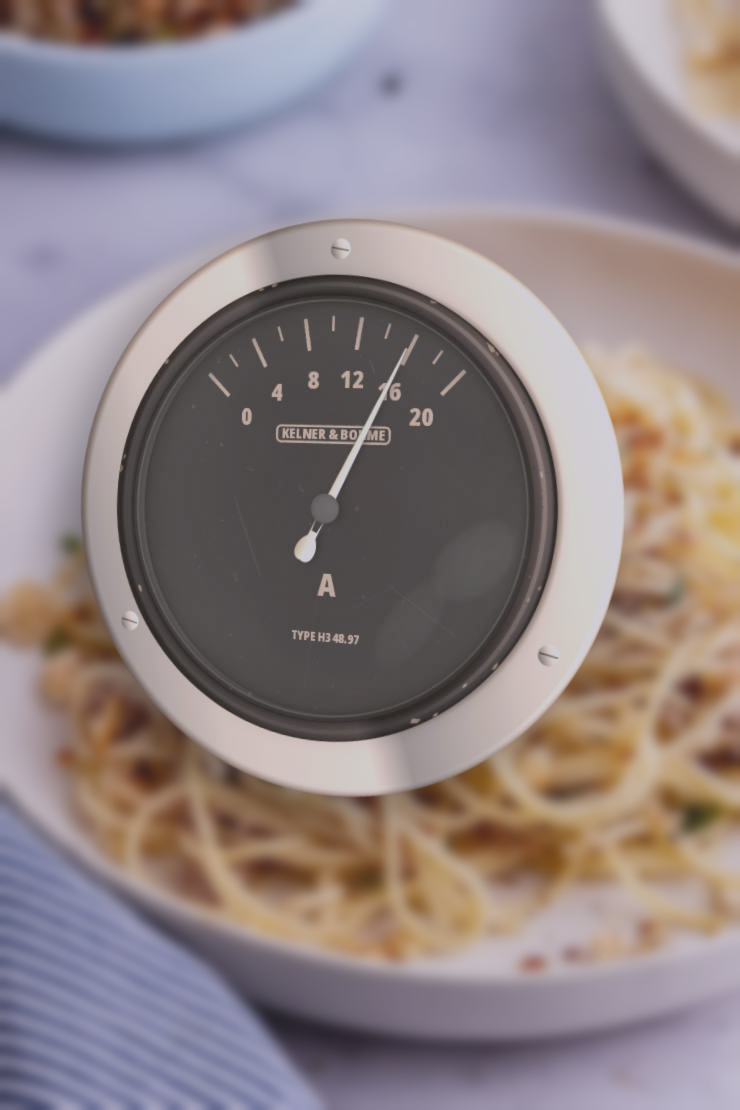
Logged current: 16A
